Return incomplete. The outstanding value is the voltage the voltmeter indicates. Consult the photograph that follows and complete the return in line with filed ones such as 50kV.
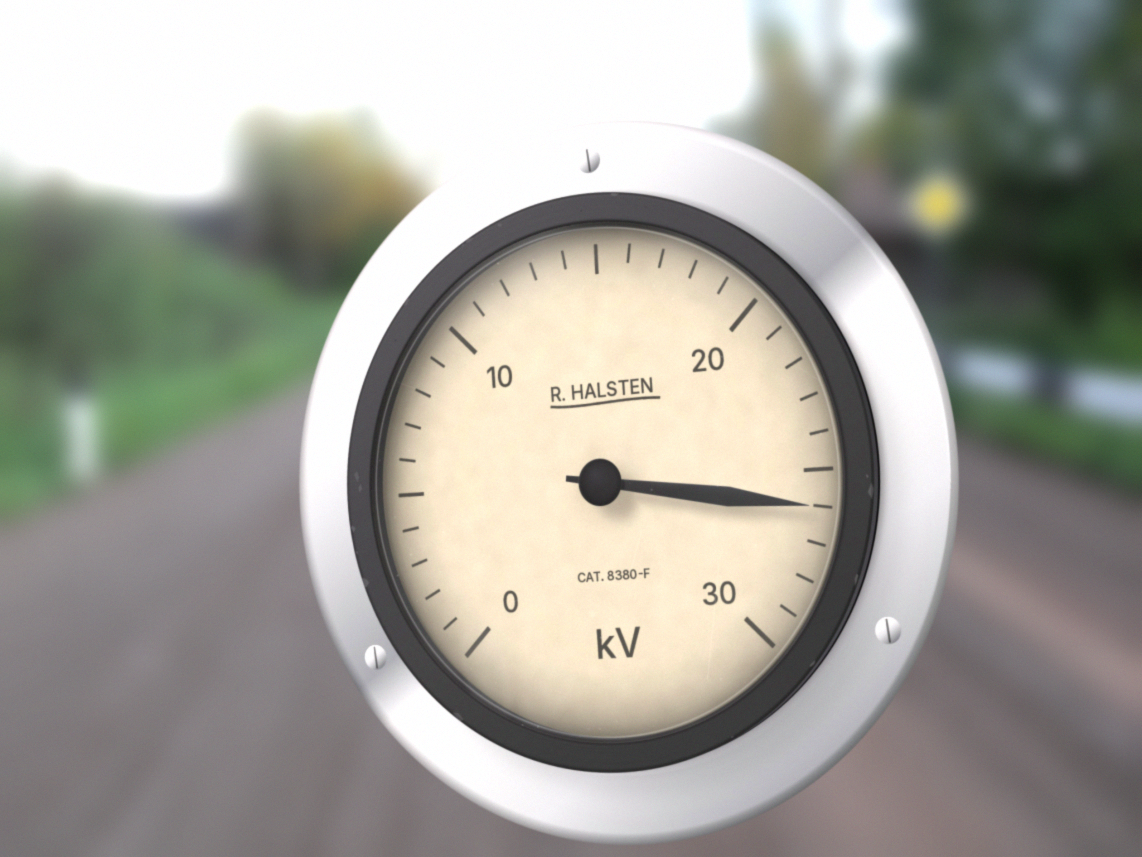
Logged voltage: 26kV
